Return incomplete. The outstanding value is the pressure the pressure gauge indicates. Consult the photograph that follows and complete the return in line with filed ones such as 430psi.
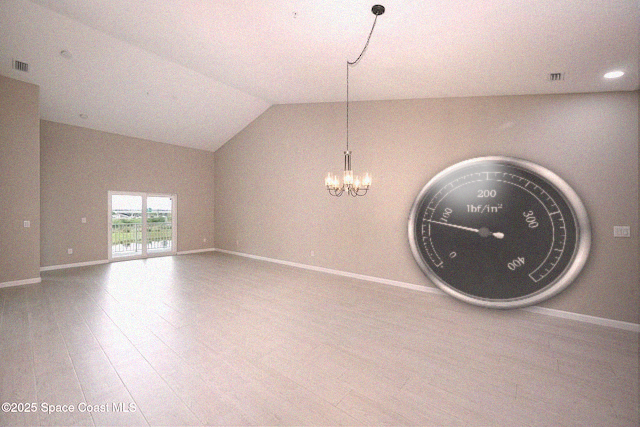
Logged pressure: 80psi
